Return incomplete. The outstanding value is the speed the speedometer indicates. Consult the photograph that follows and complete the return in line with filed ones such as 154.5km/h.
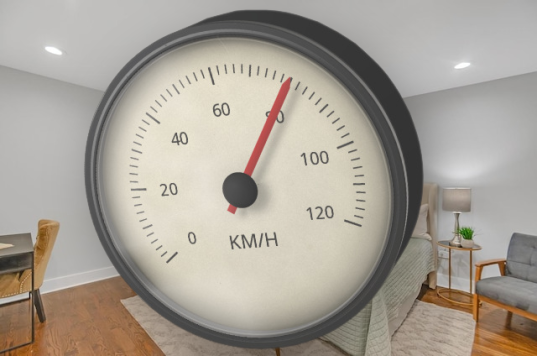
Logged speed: 80km/h
